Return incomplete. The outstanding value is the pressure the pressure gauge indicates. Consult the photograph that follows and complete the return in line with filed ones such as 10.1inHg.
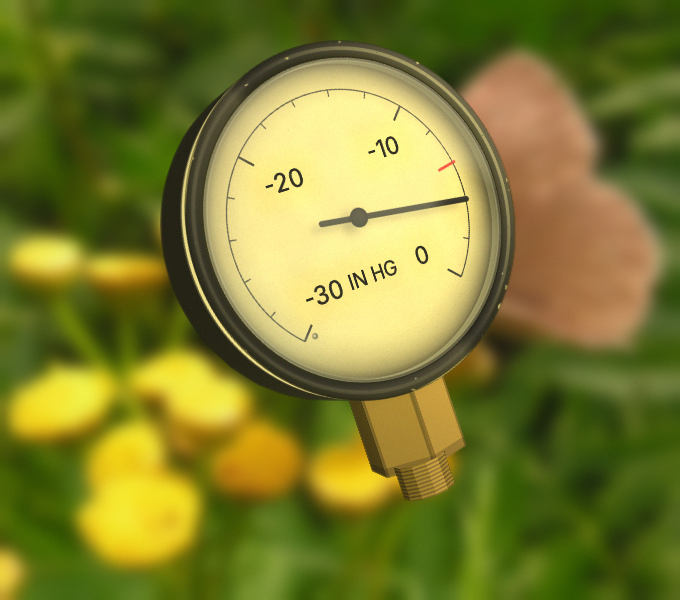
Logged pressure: -4inHg
